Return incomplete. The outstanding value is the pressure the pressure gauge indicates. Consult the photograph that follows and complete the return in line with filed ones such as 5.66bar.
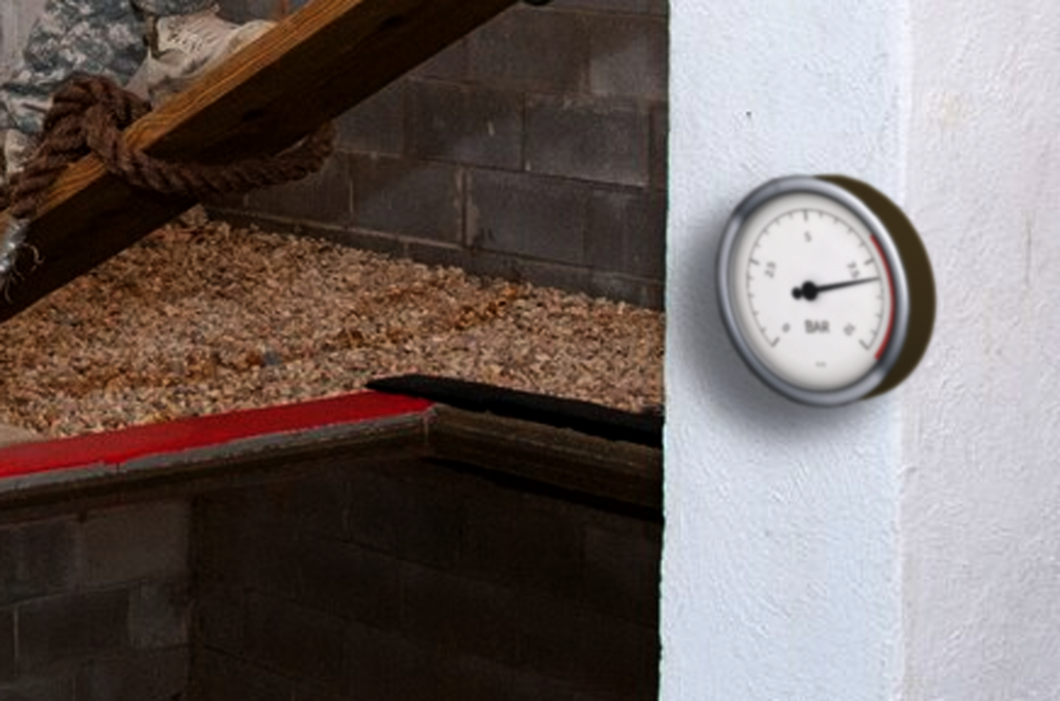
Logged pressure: 8bar
